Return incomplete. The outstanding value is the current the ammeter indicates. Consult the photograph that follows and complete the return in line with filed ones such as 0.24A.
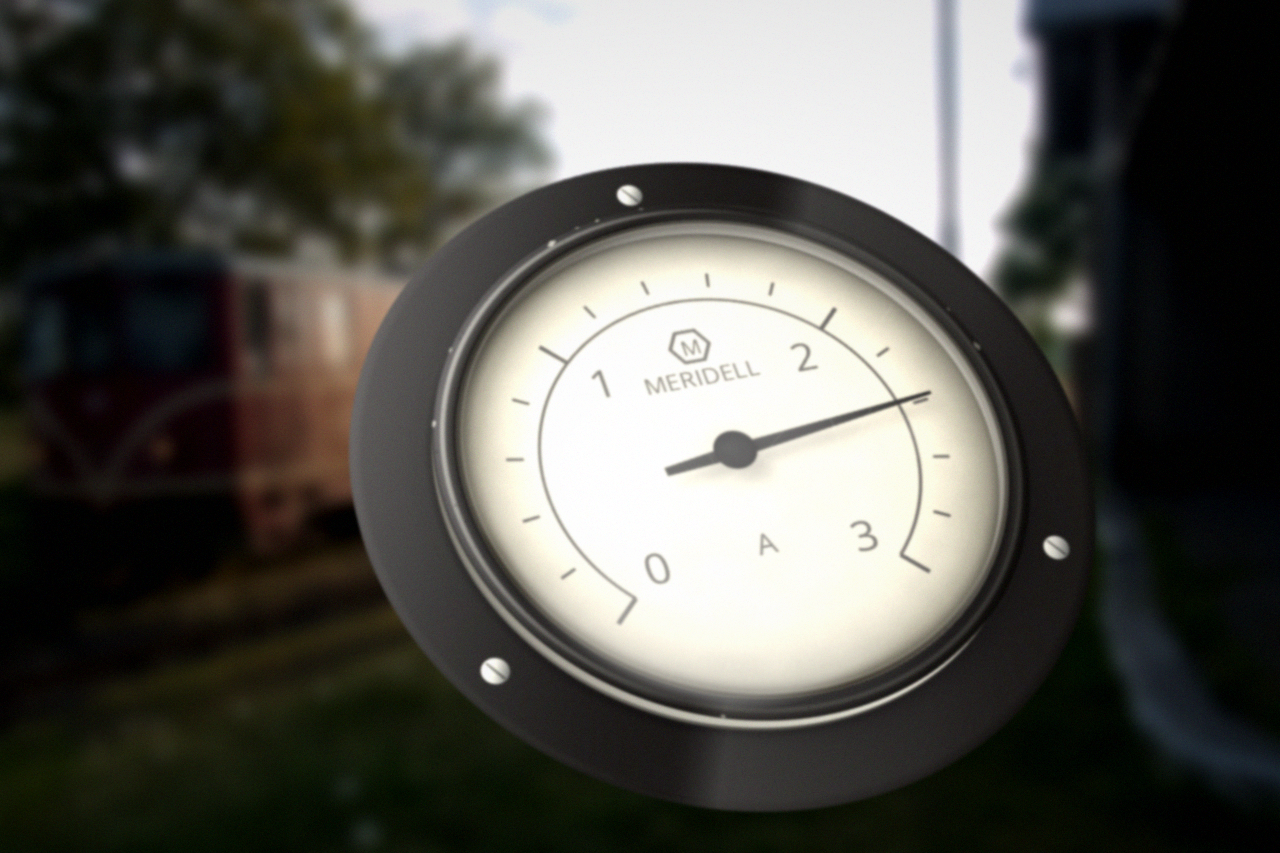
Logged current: 2.4A
